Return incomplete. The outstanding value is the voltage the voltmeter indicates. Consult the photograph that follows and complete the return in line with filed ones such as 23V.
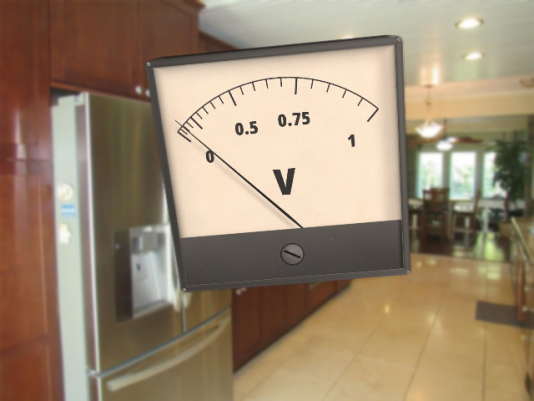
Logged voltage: 0.15V
